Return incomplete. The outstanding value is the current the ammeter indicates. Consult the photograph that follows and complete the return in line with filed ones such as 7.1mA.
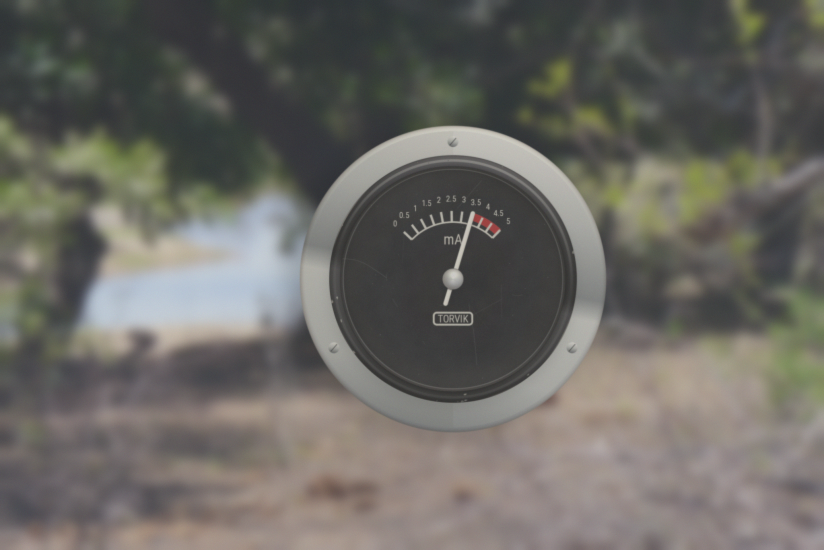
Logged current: 3.5mA
